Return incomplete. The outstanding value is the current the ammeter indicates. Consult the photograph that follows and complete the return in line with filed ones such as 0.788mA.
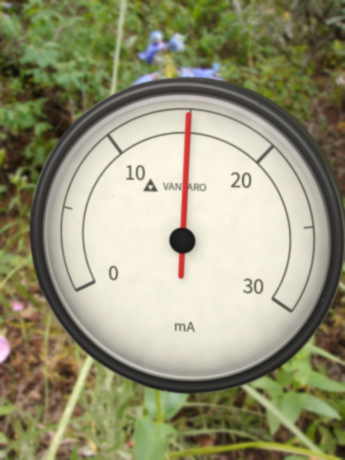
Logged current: 15mA
